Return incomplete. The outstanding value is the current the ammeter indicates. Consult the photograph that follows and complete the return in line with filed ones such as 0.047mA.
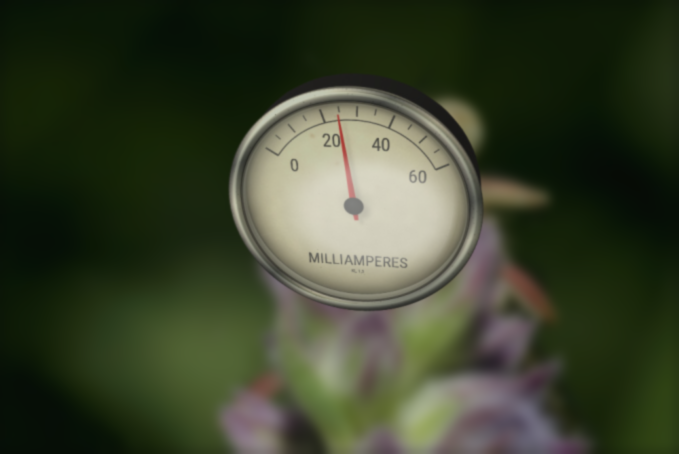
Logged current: 25mA
